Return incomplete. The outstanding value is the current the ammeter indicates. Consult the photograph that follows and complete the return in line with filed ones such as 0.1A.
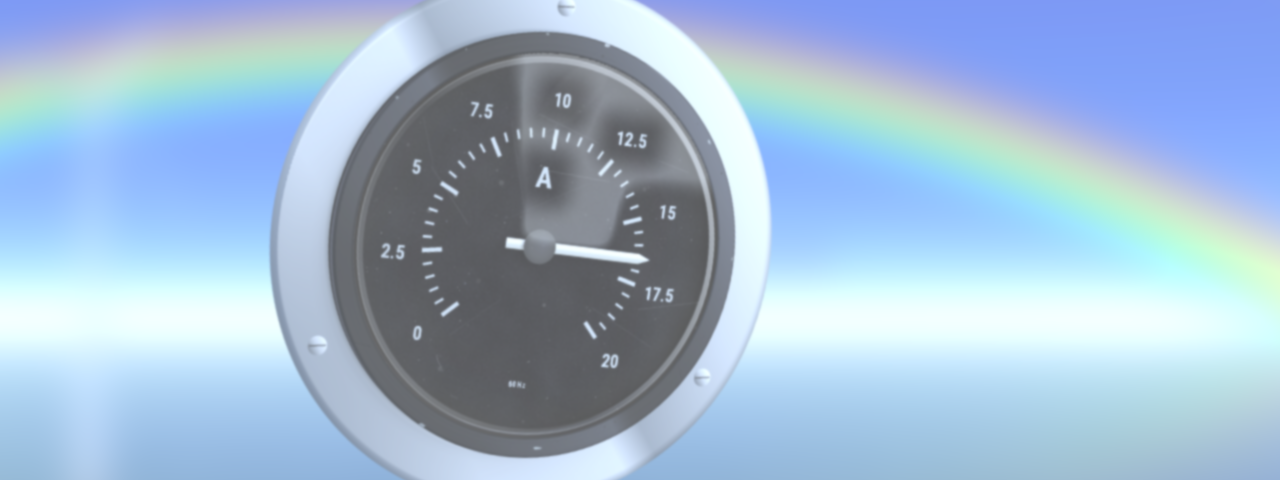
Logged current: 16.5A
